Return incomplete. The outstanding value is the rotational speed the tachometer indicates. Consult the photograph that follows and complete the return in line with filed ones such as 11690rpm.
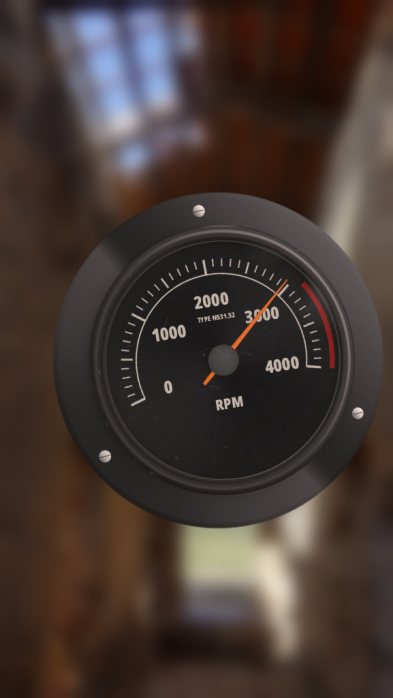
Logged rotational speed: 2950rpm
